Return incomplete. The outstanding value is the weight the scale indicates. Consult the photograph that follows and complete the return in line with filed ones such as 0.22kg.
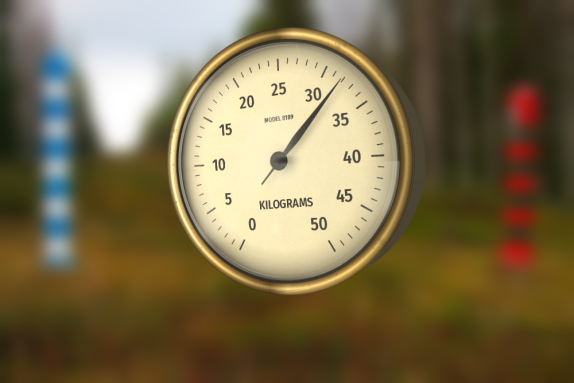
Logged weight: 32kg
